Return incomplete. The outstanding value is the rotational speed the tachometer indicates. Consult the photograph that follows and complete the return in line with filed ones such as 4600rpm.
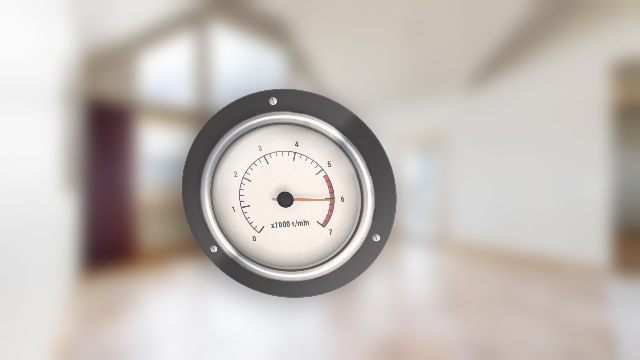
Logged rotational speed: 6000rpm
